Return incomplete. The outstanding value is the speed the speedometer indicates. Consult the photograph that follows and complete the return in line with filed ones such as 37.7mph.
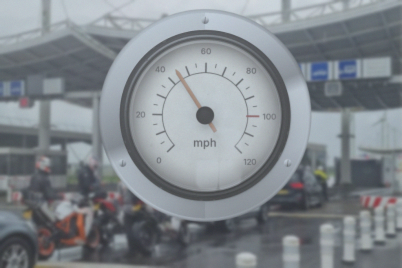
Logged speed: 45mph
